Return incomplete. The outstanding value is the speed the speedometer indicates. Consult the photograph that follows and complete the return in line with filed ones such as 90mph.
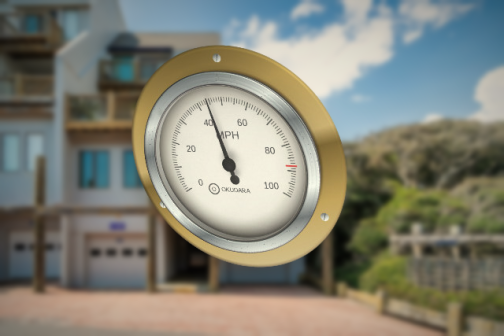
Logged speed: 45mph
